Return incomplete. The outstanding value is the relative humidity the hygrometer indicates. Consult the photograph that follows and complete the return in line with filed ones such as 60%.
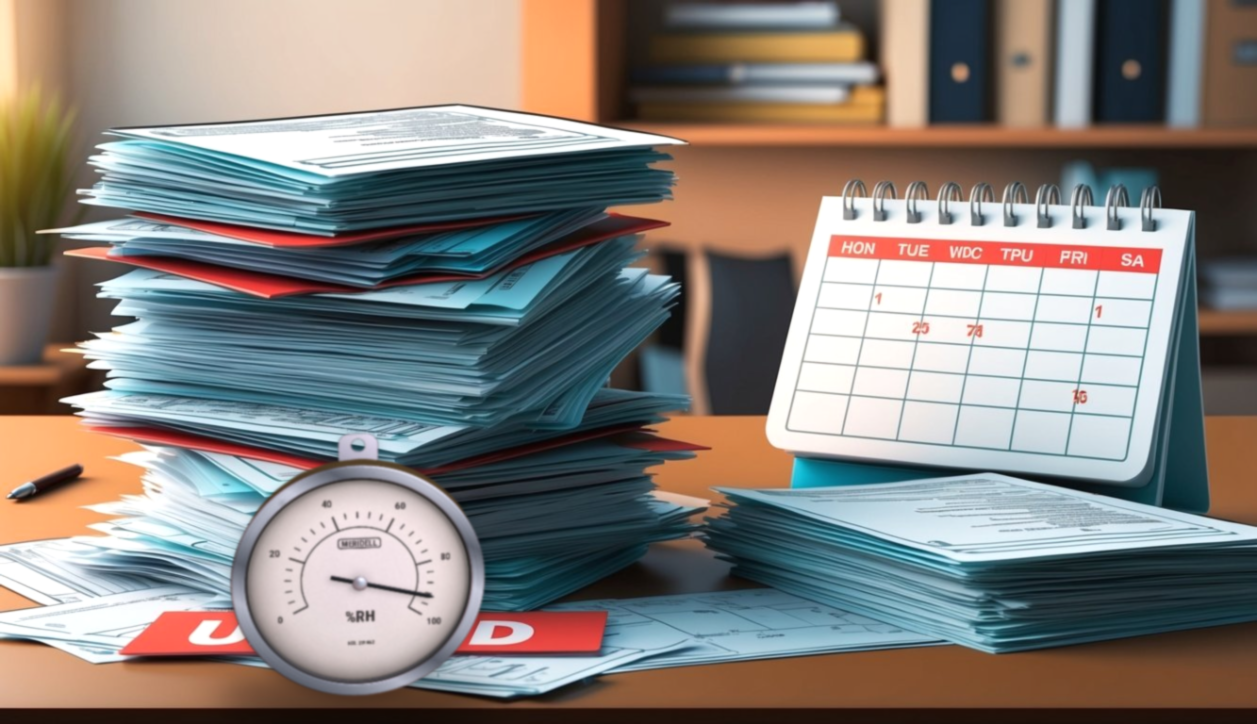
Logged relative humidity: 92%
